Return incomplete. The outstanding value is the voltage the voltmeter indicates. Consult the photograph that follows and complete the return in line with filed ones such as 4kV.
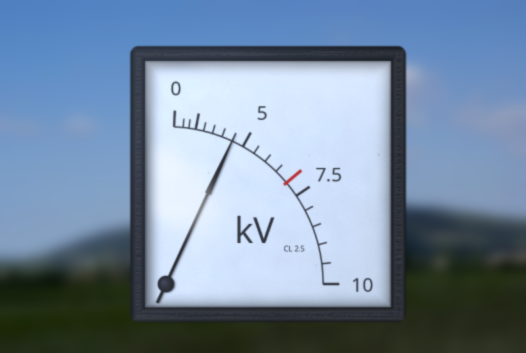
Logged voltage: 4.5kV
